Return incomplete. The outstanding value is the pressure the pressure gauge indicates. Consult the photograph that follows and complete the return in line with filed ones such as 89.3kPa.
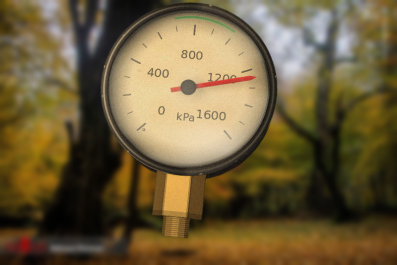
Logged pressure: 1250kPa
